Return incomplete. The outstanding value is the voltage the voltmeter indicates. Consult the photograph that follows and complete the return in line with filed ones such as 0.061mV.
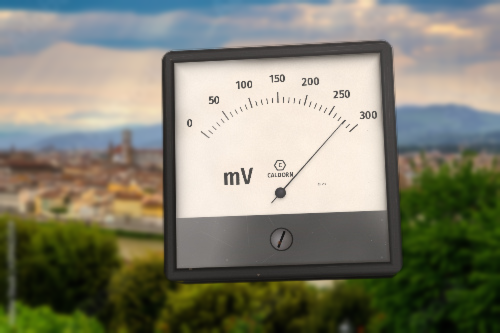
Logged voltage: 280mV
